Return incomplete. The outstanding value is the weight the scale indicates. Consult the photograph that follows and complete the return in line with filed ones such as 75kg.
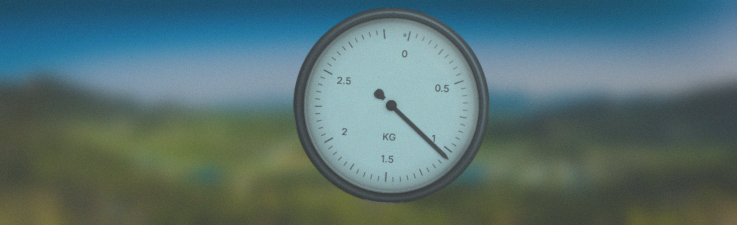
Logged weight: 1.05kg
